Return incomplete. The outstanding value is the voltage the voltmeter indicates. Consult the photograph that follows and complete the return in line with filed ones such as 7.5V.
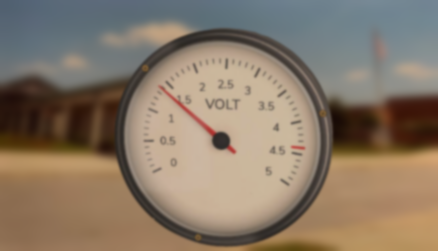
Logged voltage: 1.4V
